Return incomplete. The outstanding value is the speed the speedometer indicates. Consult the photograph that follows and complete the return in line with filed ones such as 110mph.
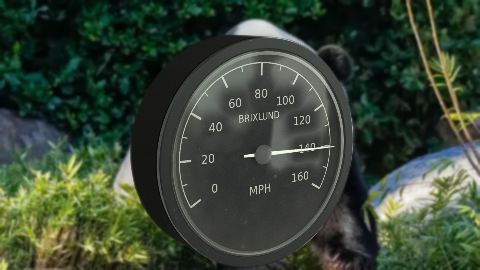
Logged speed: 140mph
